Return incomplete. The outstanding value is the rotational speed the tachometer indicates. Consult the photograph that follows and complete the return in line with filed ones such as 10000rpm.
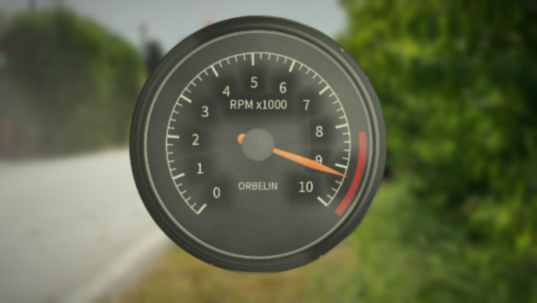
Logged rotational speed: 9200rpm
